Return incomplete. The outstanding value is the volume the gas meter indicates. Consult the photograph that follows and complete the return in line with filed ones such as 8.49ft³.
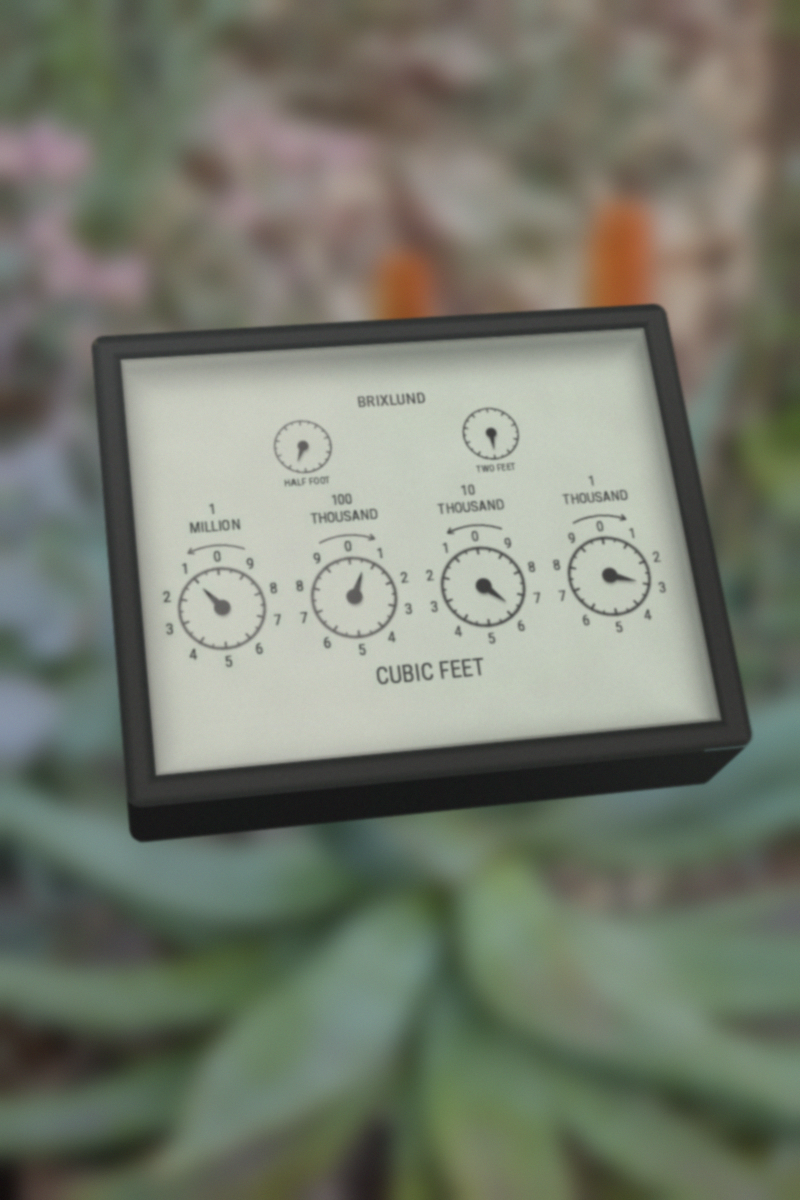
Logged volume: 106300ft³
